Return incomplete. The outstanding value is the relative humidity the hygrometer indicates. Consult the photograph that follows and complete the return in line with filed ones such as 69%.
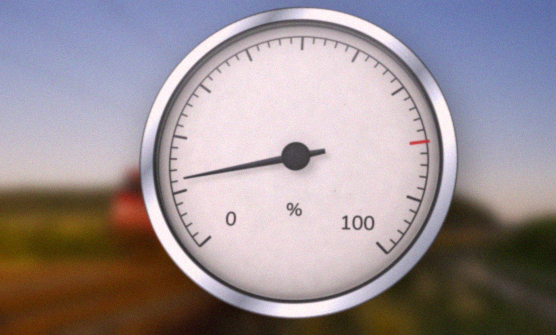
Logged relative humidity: 12%
